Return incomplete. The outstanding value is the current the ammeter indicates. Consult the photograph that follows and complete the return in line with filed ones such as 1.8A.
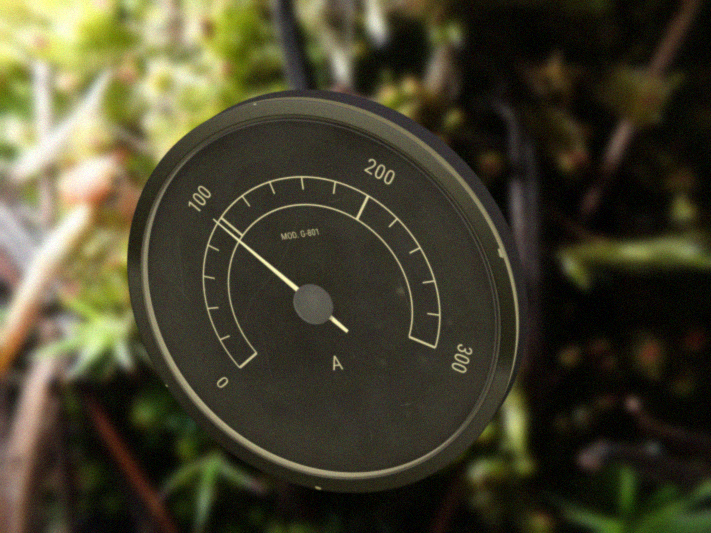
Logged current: 100A
